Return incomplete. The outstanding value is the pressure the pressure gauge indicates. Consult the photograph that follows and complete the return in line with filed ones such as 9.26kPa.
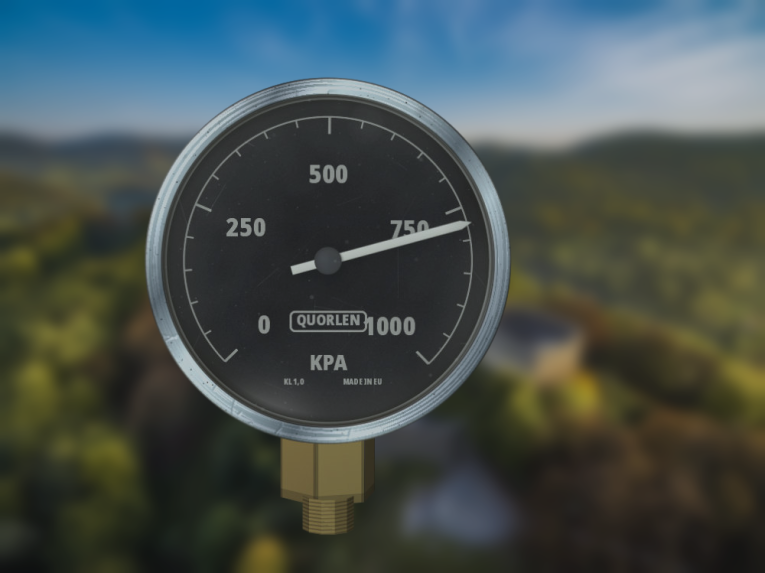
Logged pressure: 775kPa
